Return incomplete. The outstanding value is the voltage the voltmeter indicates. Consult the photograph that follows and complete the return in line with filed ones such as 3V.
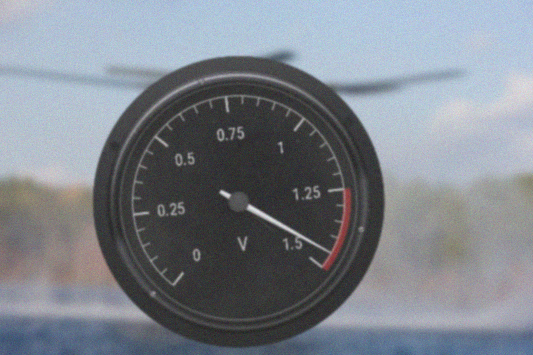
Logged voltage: 1.45V
